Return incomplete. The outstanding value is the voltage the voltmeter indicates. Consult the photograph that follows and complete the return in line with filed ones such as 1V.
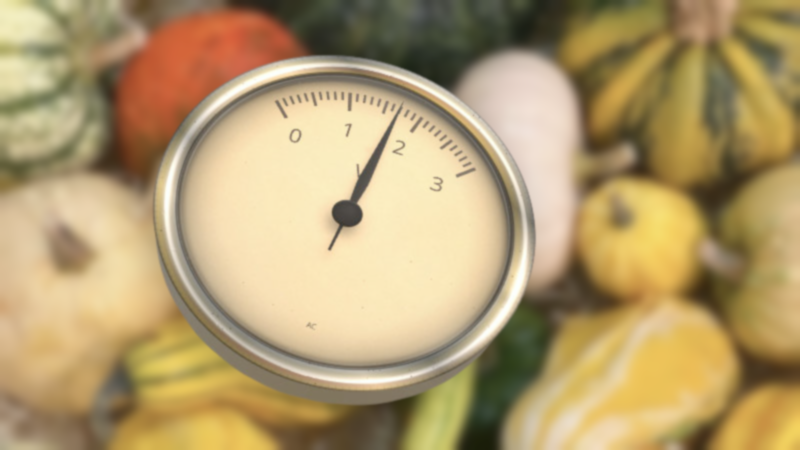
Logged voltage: 1.7V
